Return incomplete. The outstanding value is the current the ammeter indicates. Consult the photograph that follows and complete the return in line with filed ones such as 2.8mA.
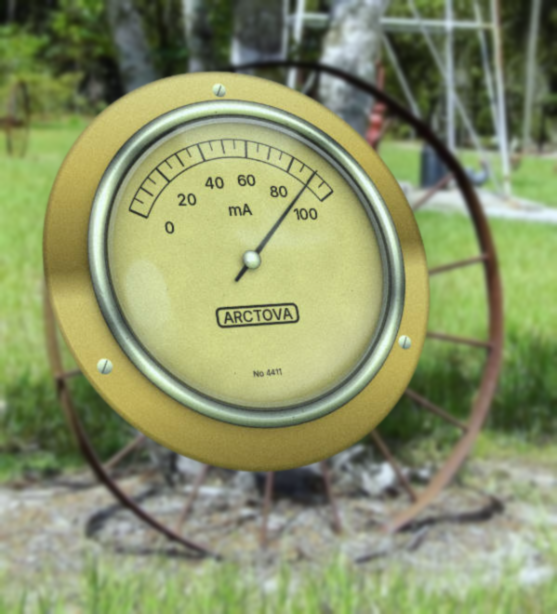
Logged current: 90mA
